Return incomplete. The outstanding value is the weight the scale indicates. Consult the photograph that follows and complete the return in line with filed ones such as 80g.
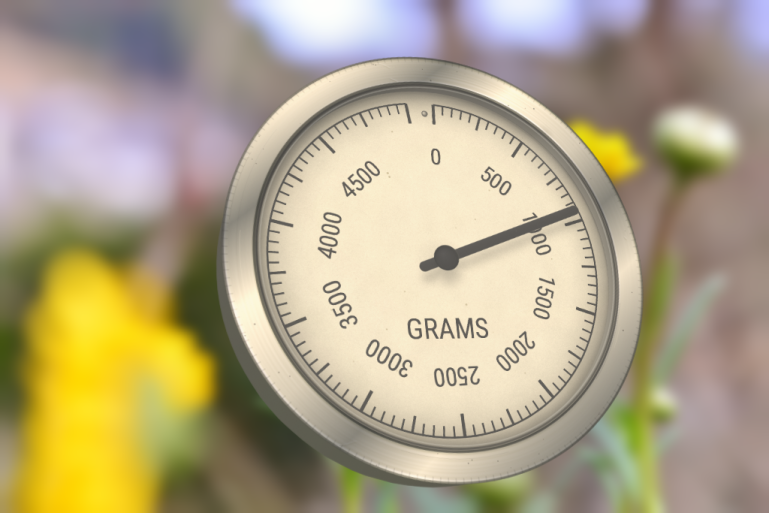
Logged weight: 950g
